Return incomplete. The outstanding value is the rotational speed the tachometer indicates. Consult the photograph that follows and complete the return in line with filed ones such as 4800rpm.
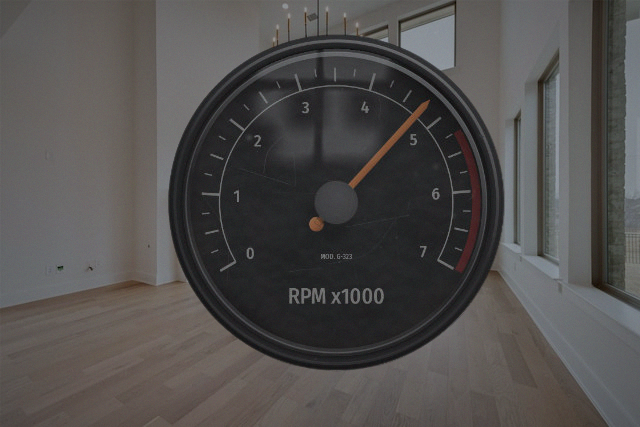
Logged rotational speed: 4750rpm
